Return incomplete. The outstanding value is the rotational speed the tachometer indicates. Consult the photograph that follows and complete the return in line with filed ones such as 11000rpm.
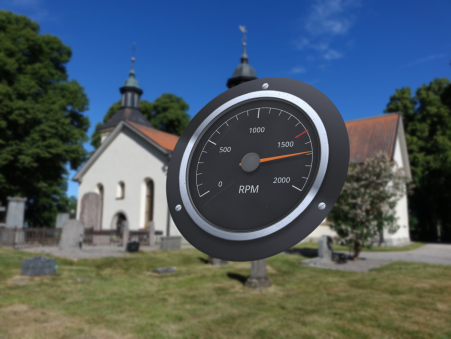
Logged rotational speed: 1700rpm
